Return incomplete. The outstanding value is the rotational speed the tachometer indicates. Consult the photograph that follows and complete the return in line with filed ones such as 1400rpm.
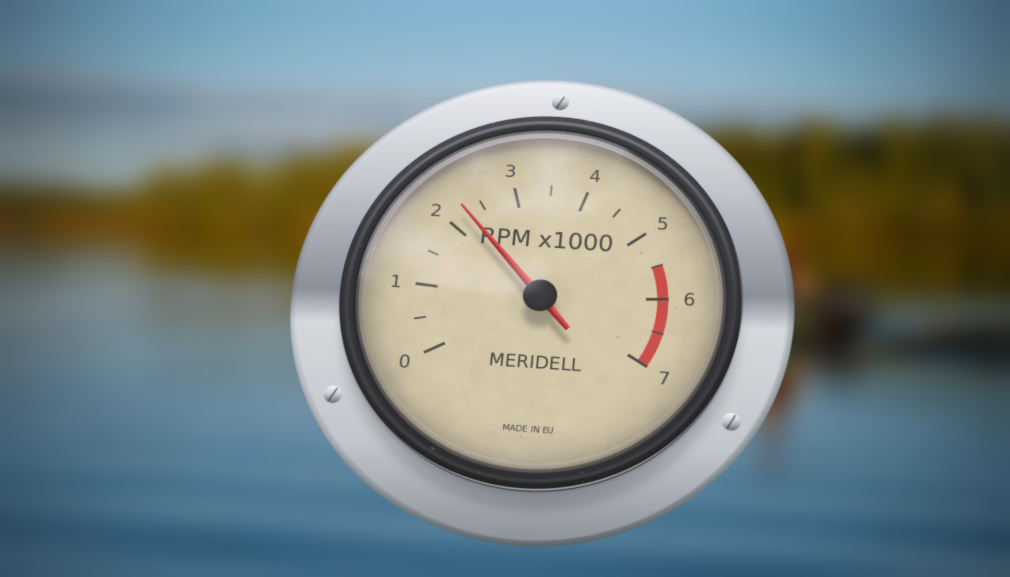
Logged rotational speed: 2250rpm
